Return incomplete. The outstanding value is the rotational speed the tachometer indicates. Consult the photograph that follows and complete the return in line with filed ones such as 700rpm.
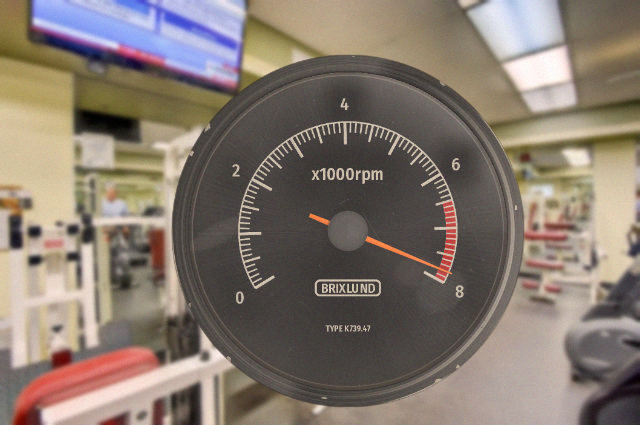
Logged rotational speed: 7800rpm
